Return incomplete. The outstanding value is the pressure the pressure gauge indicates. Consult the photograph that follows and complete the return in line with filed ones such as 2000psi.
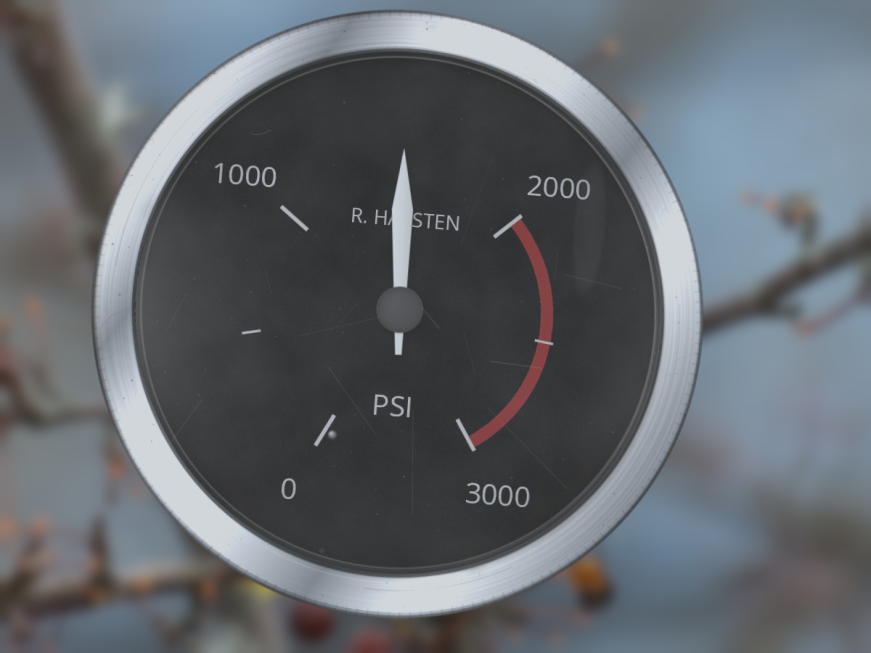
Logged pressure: 1500psi
